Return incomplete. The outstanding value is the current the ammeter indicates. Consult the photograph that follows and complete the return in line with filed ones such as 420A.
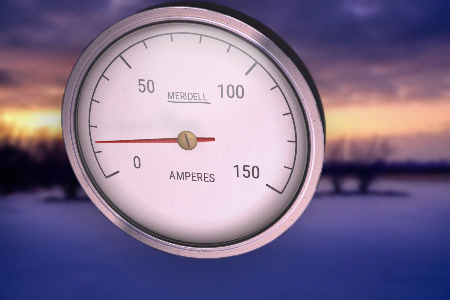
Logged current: 15A
